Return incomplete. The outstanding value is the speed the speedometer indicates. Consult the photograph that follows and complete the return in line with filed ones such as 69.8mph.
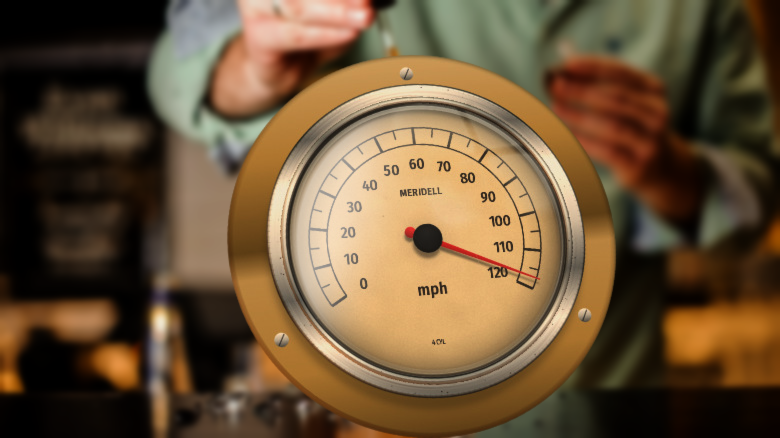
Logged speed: 117.5mph
